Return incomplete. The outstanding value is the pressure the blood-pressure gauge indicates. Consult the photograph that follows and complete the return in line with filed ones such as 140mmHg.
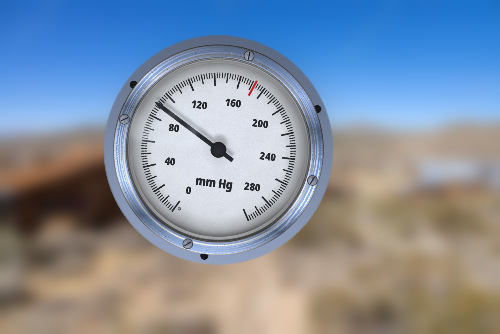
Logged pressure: 90mmHg
